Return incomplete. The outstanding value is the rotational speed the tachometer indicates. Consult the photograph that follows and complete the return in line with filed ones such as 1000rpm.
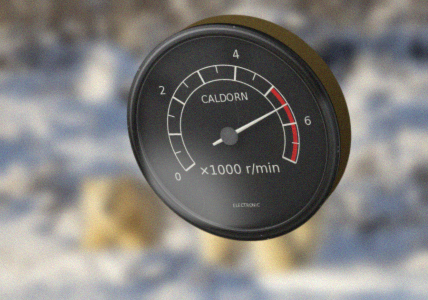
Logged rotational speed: 5500rpm
